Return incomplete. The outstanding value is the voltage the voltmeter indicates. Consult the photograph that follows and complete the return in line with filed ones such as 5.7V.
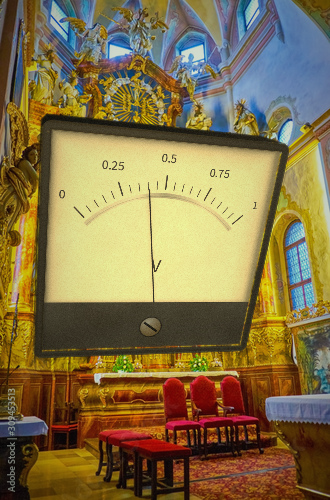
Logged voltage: 0.4V
